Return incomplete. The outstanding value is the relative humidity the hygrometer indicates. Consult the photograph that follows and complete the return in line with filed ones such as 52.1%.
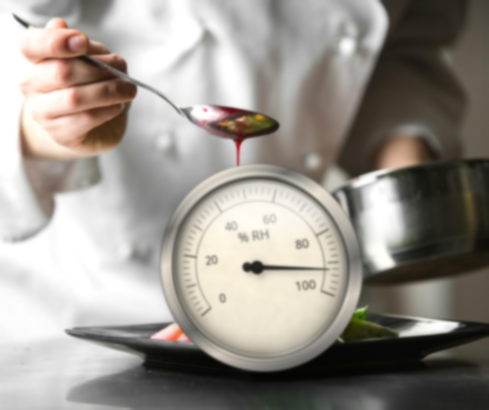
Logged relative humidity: 92%
